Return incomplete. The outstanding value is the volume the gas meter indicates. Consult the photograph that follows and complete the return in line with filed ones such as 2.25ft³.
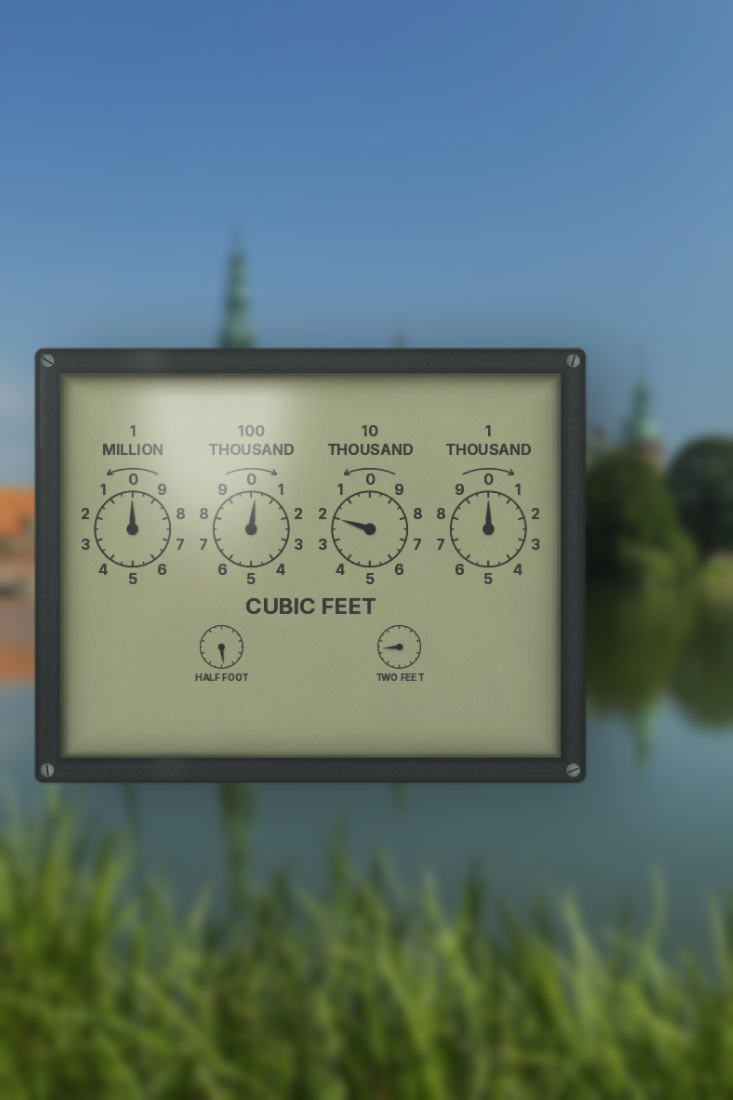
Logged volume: 2000ft³
